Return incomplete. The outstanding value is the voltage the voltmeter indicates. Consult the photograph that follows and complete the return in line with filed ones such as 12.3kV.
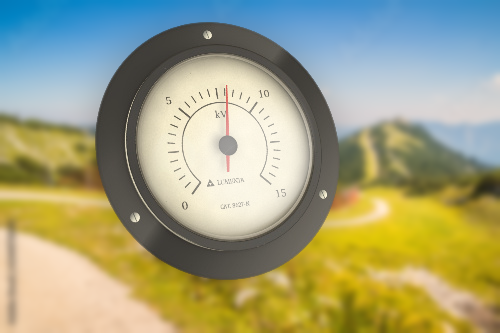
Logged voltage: 8kV
